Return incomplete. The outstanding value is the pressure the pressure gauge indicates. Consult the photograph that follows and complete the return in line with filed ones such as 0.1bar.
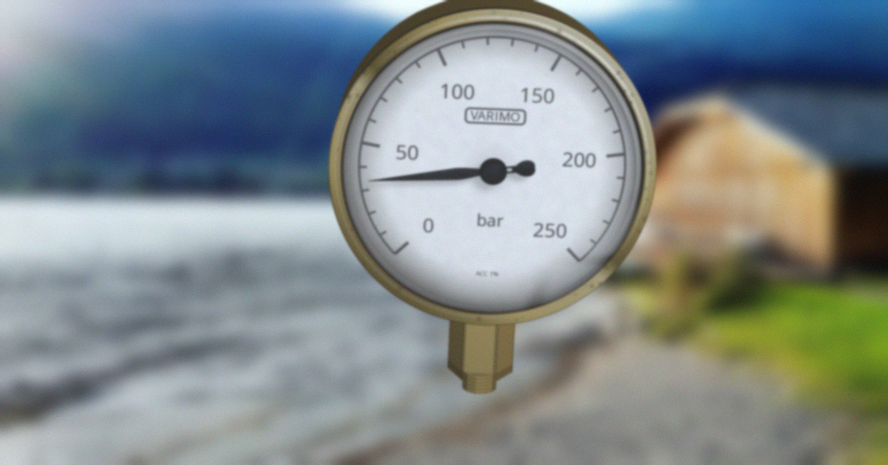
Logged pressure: 35bar
